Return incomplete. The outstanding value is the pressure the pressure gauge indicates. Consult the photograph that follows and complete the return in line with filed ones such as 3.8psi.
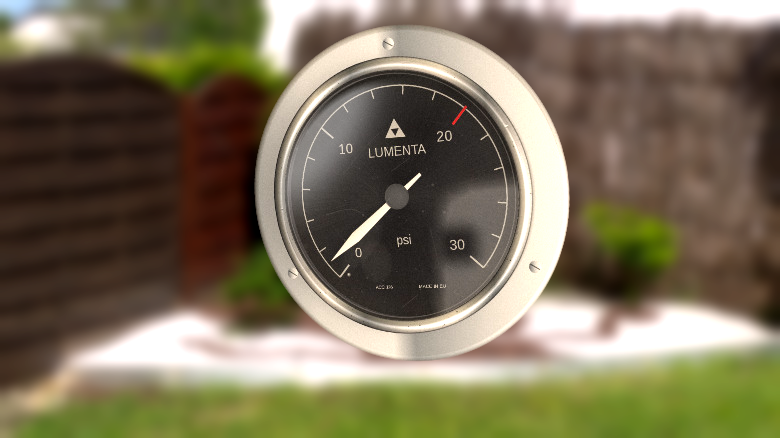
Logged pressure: 1psi
